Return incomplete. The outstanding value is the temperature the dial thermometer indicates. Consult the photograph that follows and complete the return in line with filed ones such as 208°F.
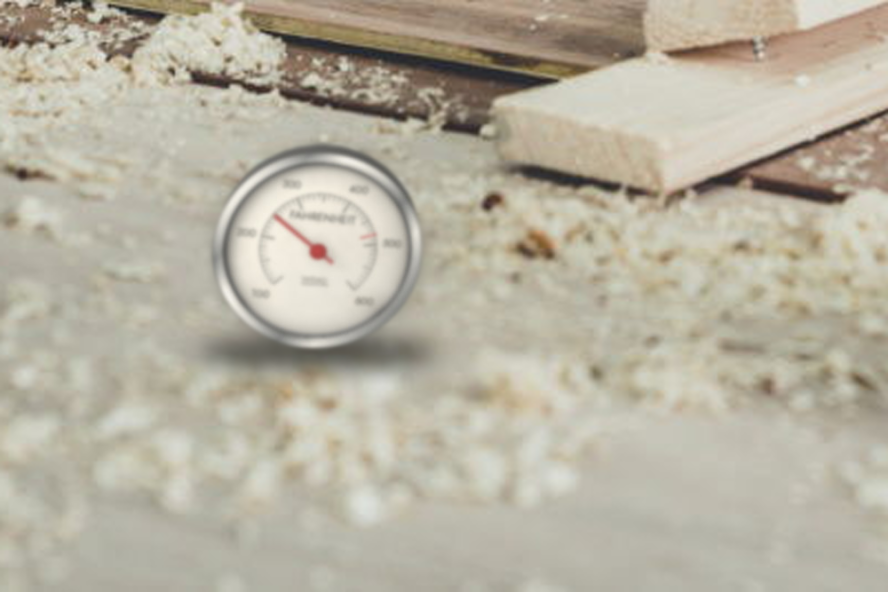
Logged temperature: 250°F
